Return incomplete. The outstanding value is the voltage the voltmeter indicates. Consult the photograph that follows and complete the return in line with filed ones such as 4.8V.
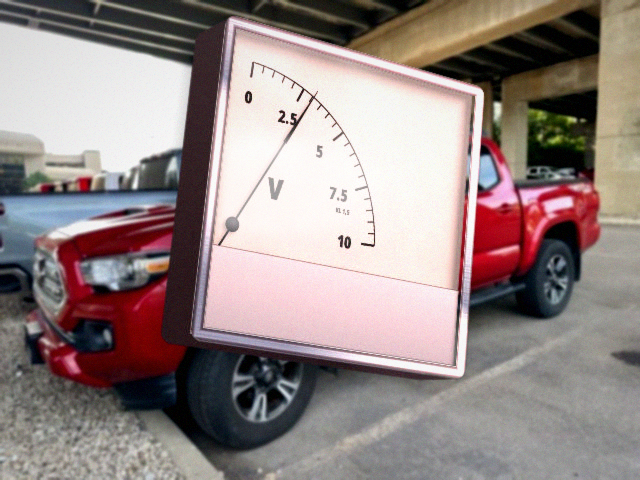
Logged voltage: 3V
